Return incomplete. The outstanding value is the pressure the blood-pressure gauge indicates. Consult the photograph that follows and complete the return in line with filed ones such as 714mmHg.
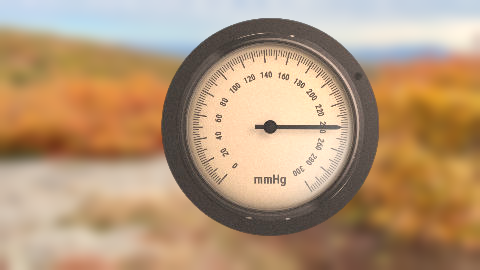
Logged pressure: 240mmHg
